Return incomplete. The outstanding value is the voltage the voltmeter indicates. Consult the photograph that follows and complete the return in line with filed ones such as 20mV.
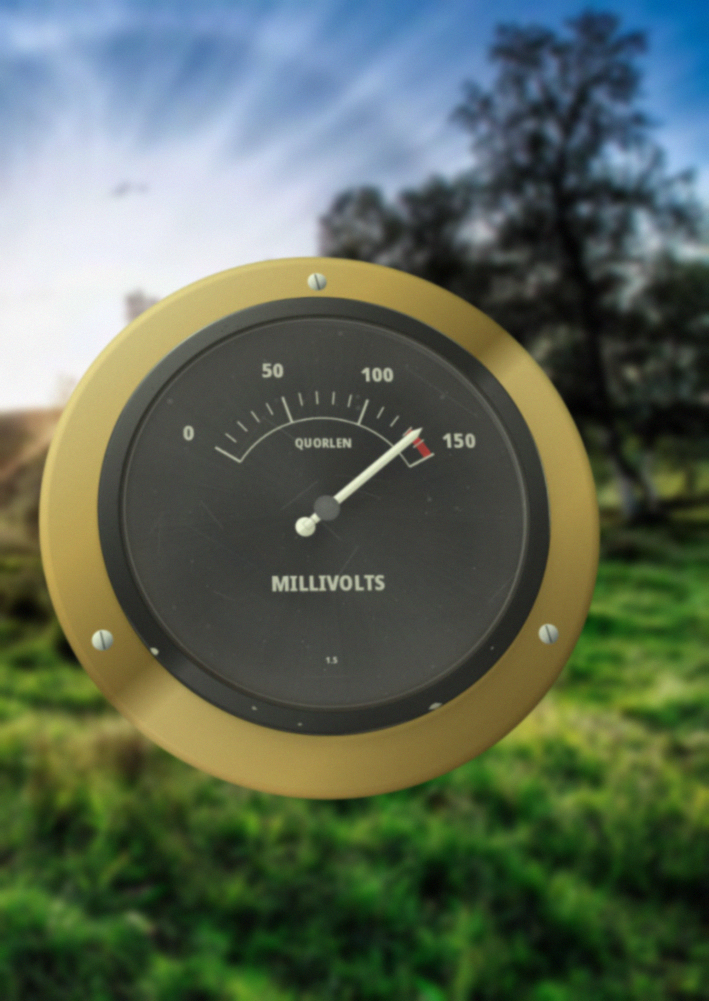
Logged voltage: 135mV
